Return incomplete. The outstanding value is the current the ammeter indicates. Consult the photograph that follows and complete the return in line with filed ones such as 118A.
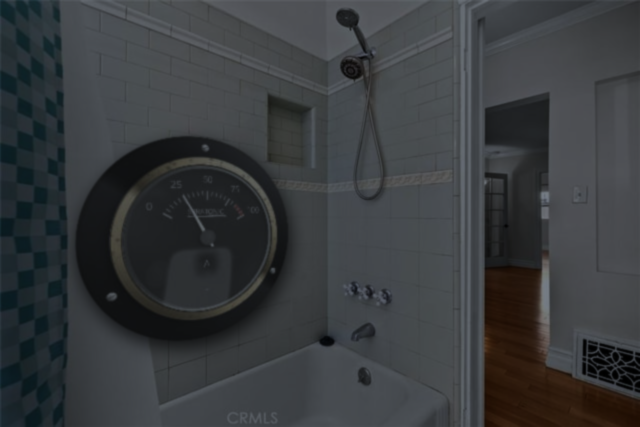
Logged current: 25A
